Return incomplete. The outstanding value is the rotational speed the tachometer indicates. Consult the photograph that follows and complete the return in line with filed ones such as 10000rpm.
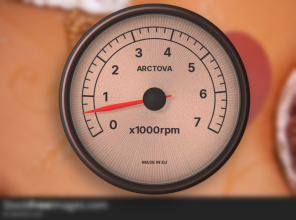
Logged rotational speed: 600rpm
